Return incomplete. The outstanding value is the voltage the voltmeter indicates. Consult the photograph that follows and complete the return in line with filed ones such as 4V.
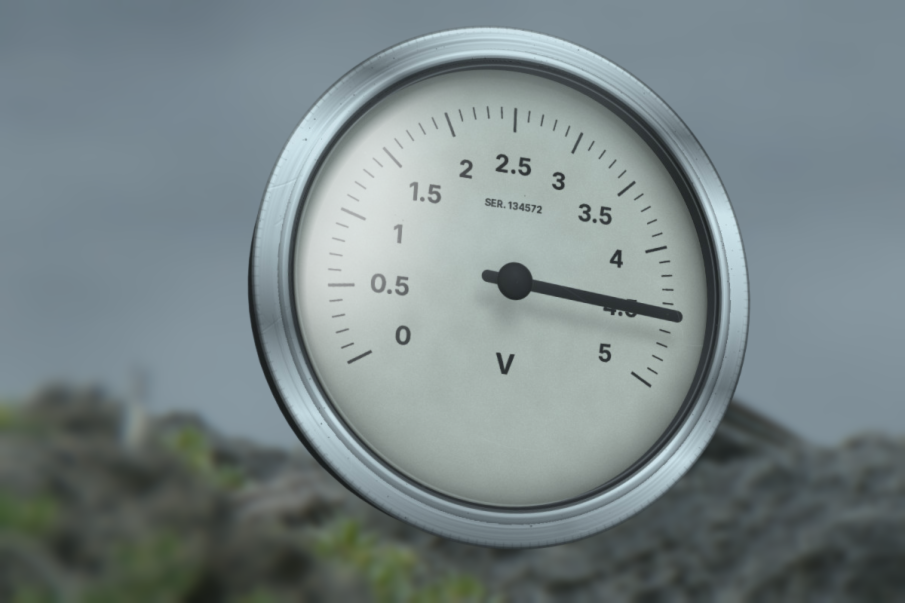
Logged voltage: 4.5V
